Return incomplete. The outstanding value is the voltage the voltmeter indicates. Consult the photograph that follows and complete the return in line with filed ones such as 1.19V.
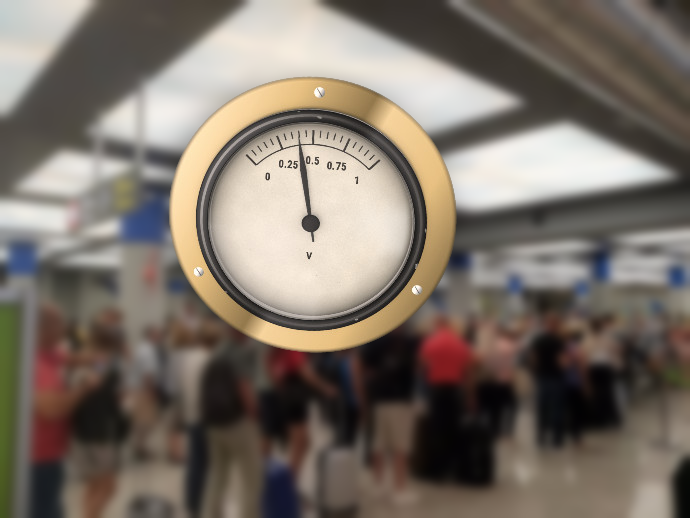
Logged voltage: 0.4V
